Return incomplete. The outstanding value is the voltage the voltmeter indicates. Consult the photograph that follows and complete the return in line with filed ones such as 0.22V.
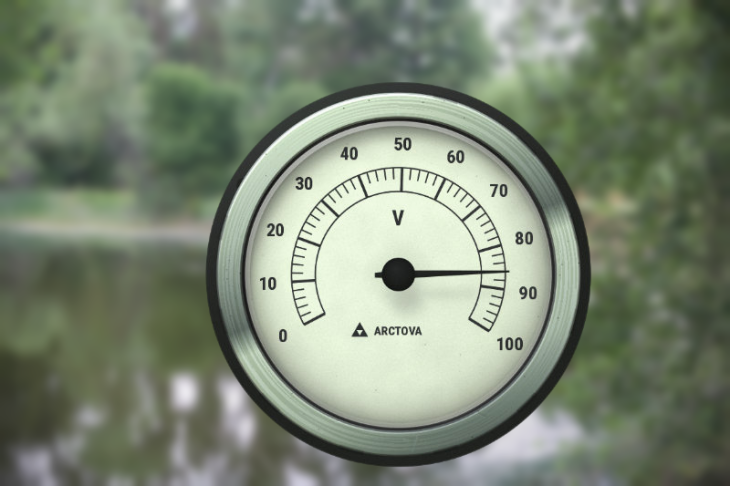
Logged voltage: 86V
